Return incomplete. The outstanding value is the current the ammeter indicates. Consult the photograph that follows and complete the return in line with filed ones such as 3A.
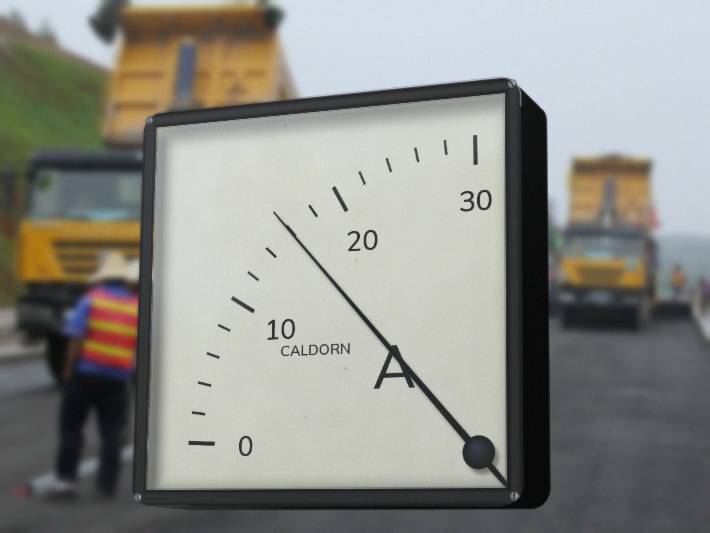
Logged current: 16A
